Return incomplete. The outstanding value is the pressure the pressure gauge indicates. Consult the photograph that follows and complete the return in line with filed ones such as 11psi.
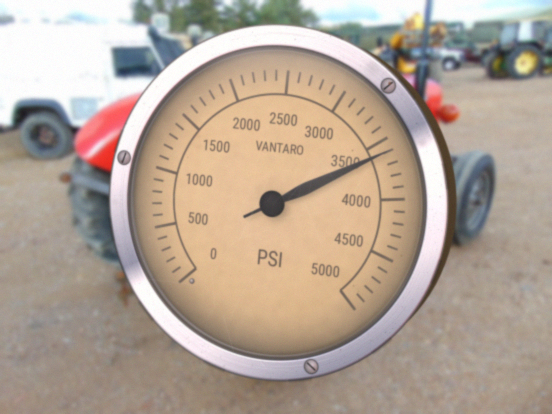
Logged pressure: 3600psi
